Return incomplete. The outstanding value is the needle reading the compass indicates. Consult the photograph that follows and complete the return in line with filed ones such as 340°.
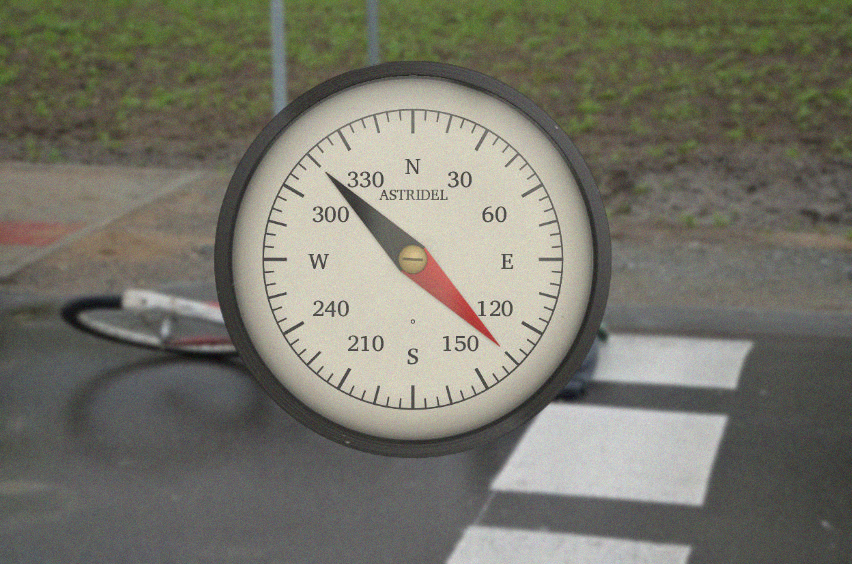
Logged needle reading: 135°
